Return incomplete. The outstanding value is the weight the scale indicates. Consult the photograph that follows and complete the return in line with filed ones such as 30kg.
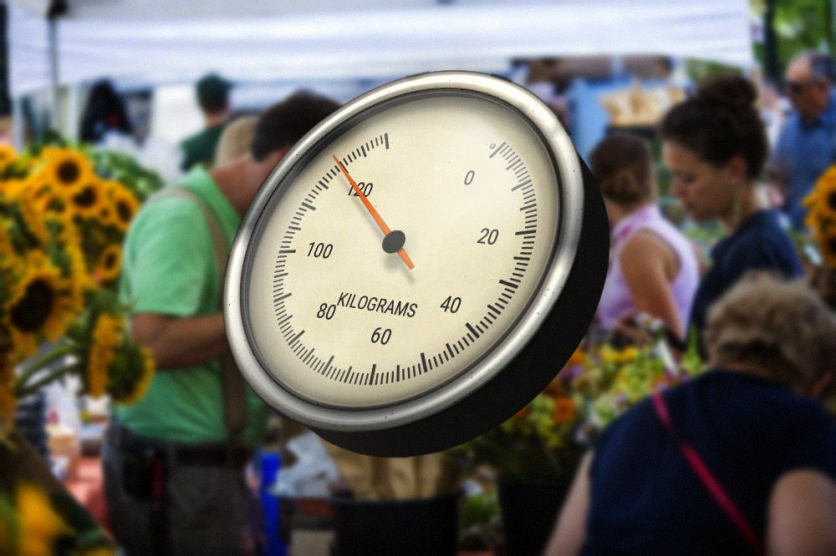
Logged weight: 120kg
